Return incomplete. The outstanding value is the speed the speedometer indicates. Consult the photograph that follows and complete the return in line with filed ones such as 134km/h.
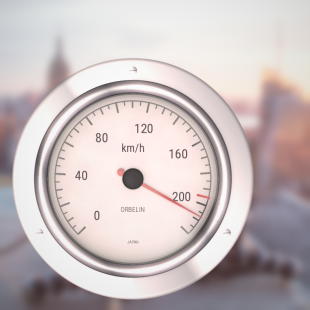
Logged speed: 207.5km/h
